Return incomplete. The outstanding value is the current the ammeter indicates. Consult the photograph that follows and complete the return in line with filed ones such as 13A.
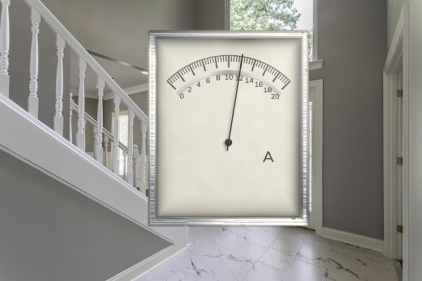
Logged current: 12A
